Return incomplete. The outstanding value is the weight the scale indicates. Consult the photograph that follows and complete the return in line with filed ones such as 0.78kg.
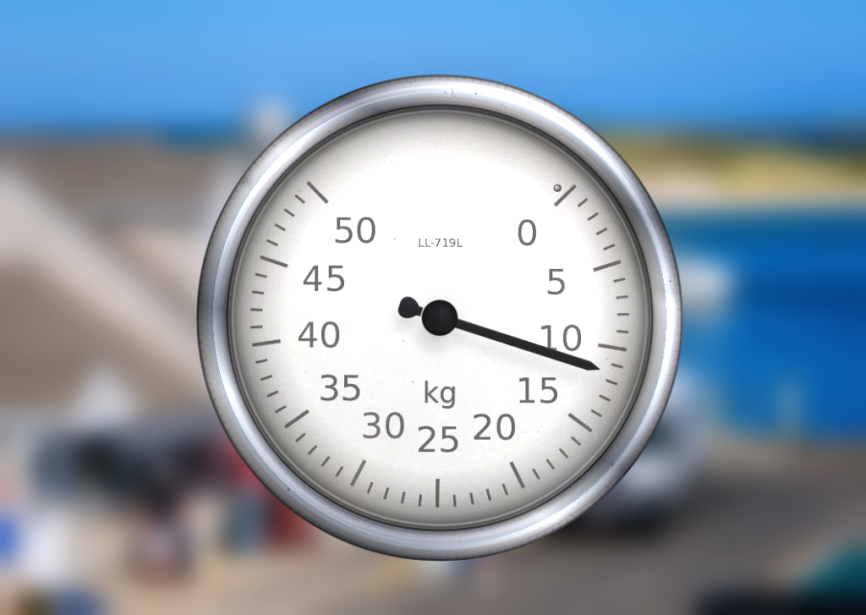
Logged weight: 11.5kg
